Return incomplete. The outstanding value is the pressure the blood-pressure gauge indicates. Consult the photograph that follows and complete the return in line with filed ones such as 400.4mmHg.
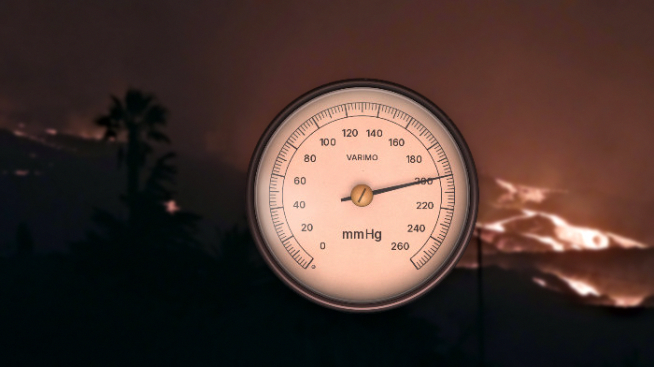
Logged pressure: 200mmHg
